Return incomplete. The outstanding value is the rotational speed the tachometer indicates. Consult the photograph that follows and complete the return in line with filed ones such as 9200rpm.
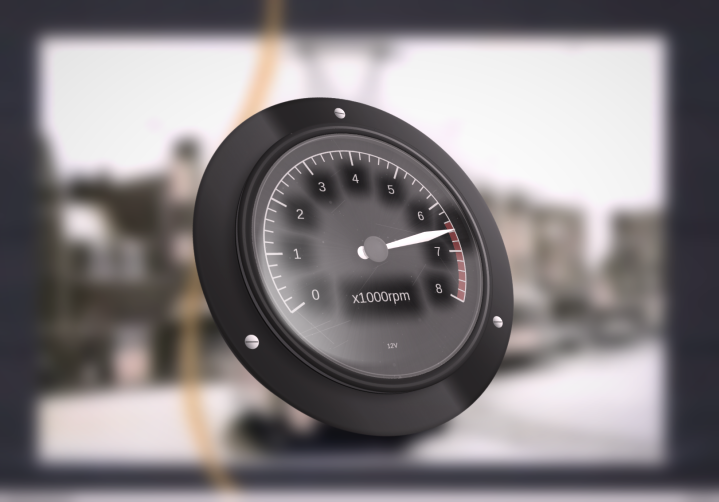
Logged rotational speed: 6600rpm
